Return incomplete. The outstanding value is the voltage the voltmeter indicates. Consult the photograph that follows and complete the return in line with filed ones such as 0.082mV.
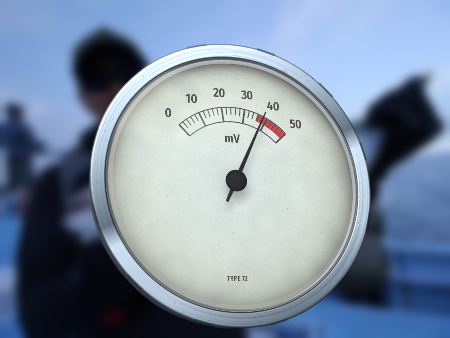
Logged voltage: 38mV
